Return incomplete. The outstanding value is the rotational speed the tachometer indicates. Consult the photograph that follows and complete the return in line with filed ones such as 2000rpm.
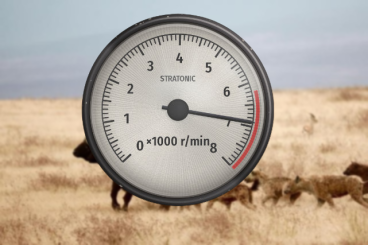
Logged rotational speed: 6900rpm
